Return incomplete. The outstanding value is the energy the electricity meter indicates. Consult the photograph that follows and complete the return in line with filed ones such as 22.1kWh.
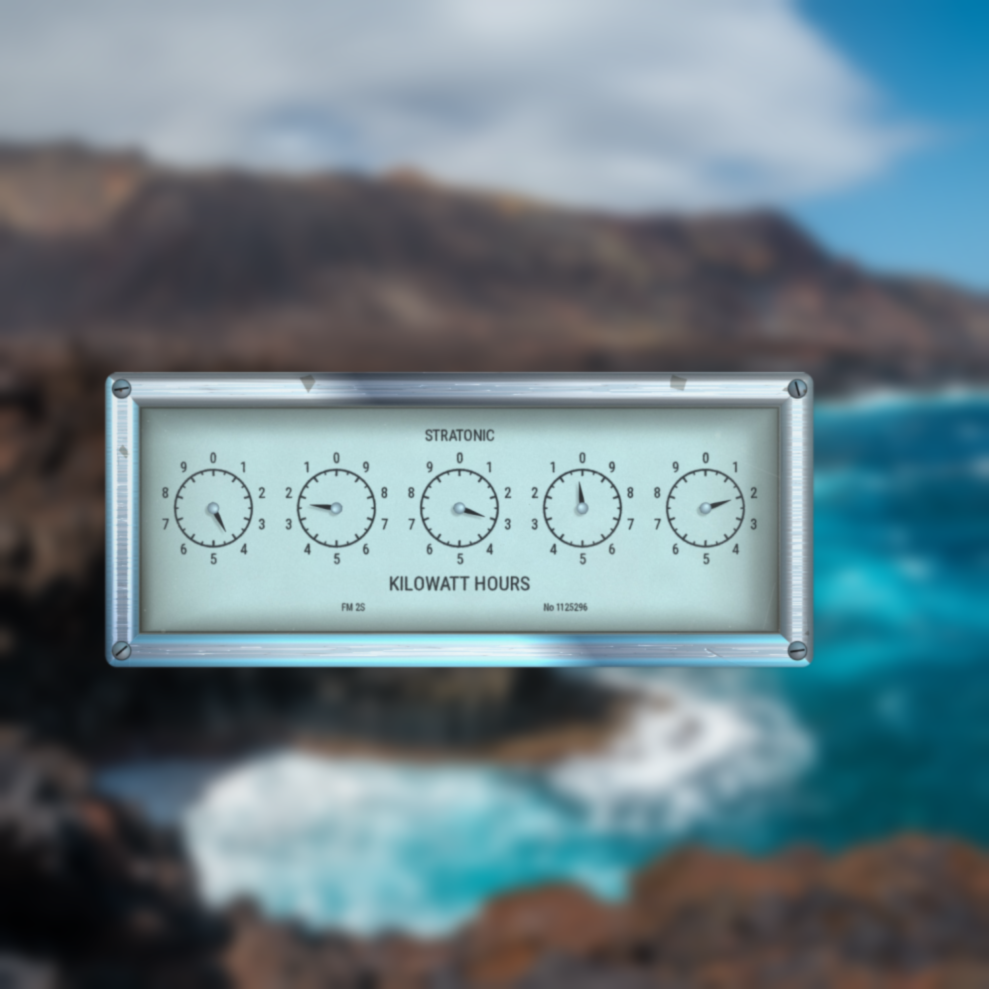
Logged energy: 42302kWh
